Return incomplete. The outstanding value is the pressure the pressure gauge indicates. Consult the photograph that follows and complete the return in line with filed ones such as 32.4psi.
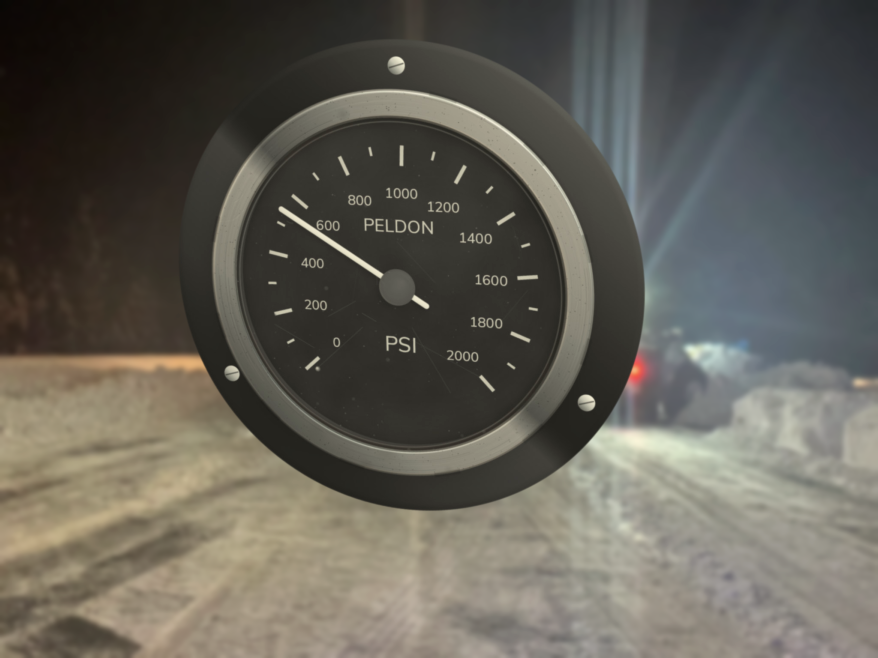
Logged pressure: 550psi
